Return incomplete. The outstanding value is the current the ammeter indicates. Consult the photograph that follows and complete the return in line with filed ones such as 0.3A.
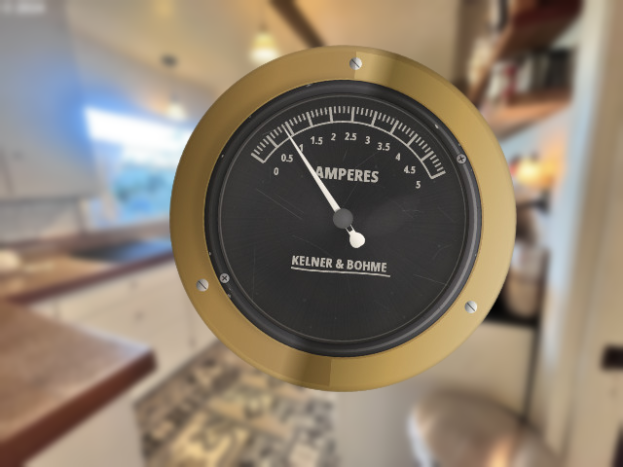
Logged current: 0.9A
